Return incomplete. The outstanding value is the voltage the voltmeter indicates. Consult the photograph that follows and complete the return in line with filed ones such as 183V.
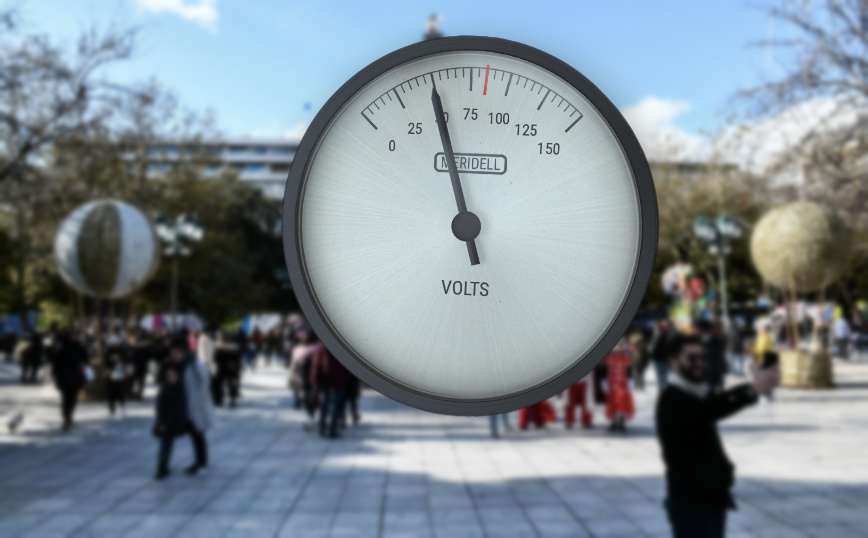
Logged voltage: 50V
